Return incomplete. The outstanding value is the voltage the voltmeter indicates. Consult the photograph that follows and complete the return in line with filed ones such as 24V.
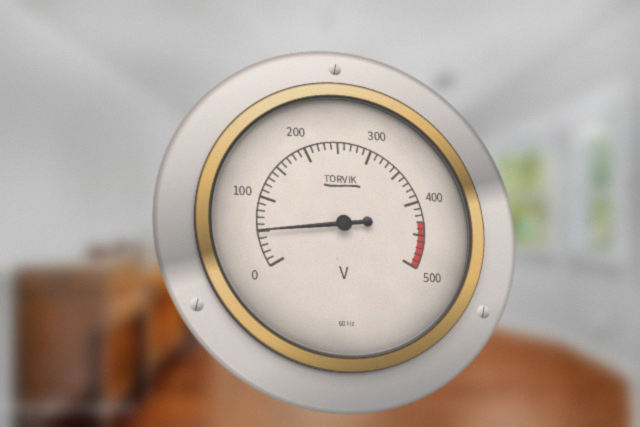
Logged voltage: 50V
